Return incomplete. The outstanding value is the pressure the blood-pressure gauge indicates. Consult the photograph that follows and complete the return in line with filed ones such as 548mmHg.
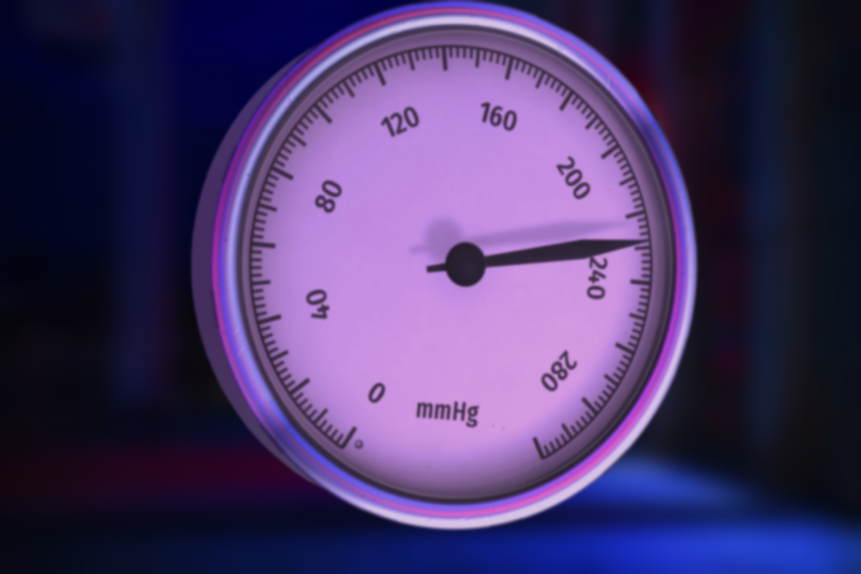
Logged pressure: 228mmHg
